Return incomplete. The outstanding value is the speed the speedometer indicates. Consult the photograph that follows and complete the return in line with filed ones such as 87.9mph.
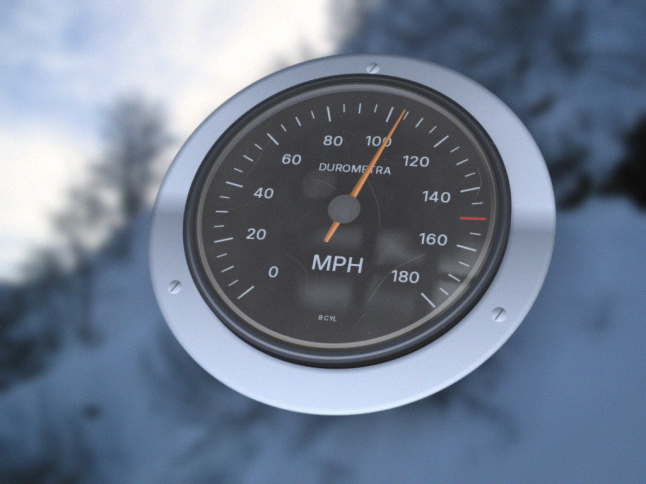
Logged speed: 105mph
